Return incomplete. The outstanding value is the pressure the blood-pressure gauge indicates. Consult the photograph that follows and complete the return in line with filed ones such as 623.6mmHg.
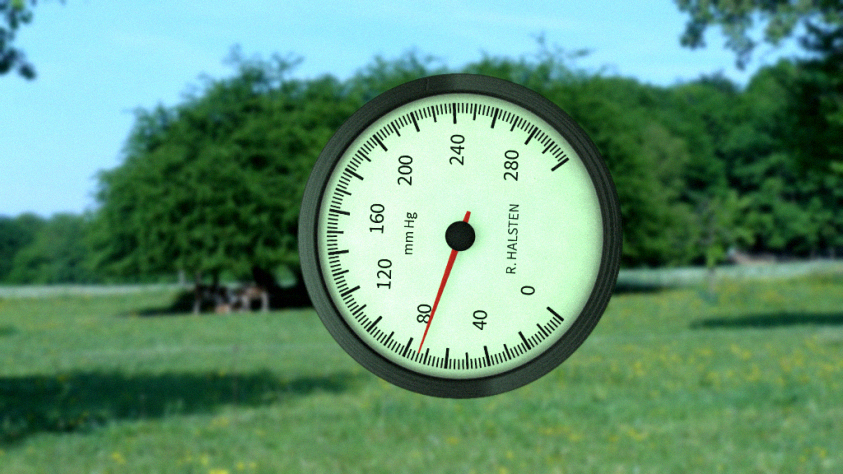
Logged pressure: 74mmHg
